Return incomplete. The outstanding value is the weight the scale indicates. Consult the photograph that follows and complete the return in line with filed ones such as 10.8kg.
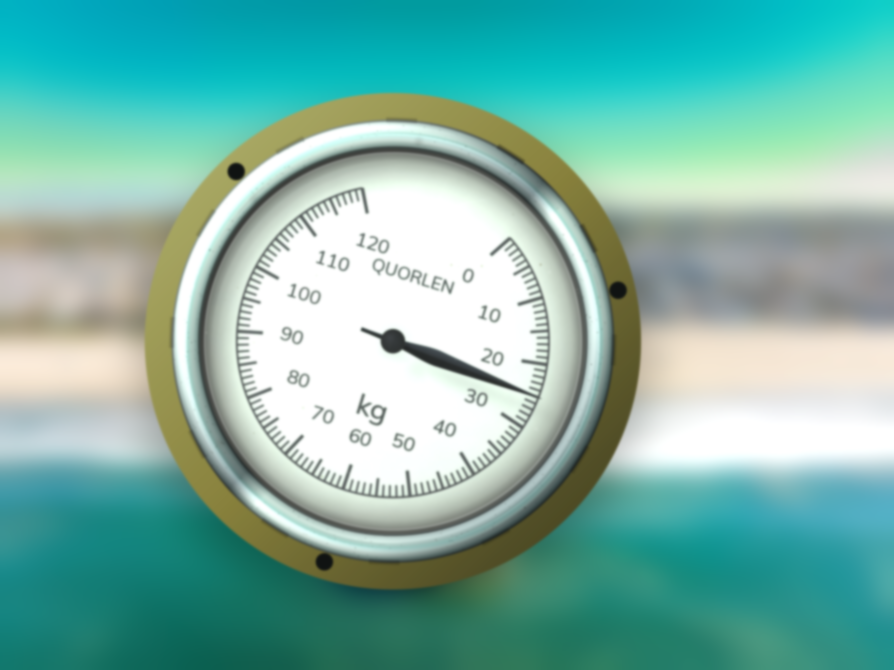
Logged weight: 25kg
